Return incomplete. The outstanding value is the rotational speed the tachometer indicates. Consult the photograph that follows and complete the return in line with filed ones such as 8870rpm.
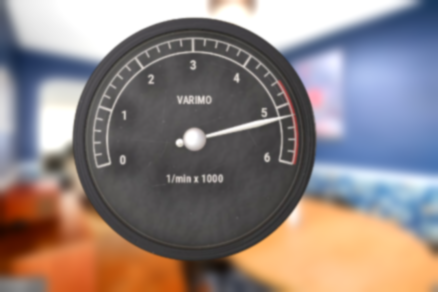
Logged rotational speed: 5200rpm
